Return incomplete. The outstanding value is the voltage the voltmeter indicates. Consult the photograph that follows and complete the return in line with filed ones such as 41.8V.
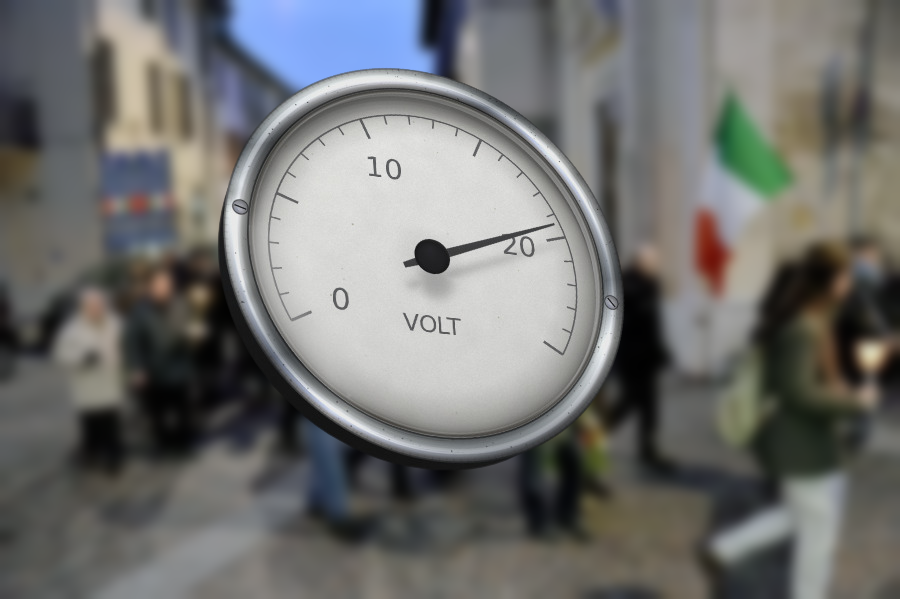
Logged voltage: 19.5V
